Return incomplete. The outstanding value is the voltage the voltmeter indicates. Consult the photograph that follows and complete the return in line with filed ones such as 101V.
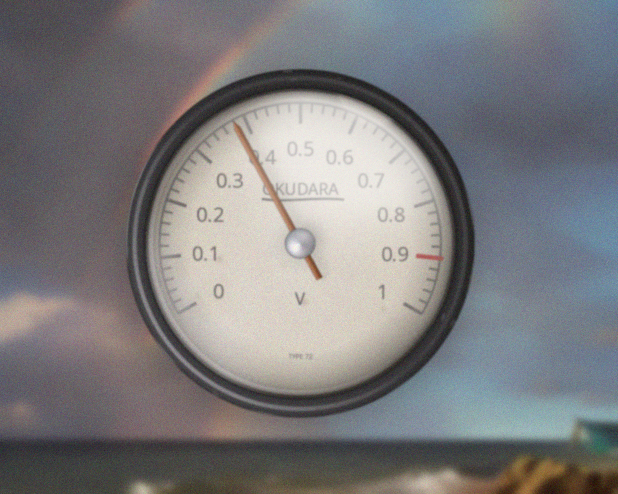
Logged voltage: 0.38V
